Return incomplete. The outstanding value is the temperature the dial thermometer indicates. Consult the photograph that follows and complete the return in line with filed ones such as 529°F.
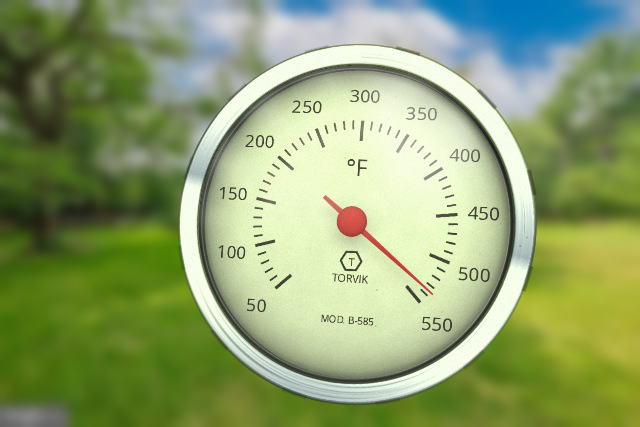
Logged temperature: 535°F
